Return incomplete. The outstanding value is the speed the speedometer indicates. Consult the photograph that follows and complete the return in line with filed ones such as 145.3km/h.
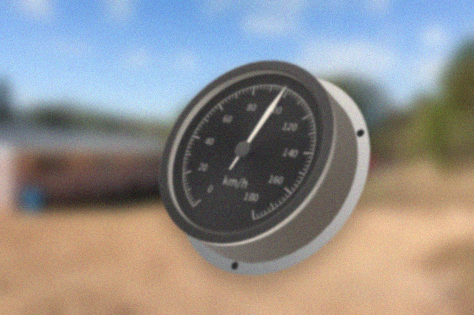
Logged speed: 100km/h
